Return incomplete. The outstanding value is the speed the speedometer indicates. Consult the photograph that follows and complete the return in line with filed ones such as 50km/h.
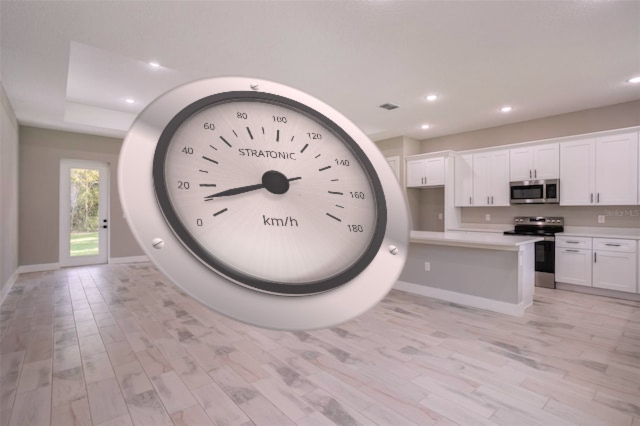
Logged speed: 10km/h
